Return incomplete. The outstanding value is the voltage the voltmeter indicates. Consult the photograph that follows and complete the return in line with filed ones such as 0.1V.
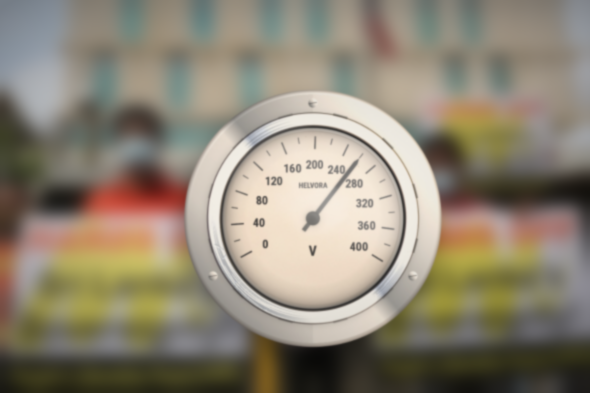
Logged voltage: 260V
